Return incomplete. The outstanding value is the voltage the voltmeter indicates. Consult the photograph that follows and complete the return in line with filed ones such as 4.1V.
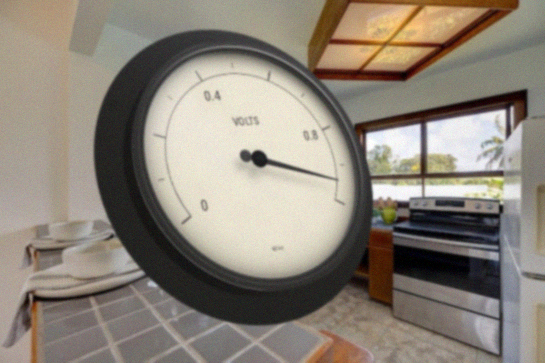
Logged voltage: 0.95V
